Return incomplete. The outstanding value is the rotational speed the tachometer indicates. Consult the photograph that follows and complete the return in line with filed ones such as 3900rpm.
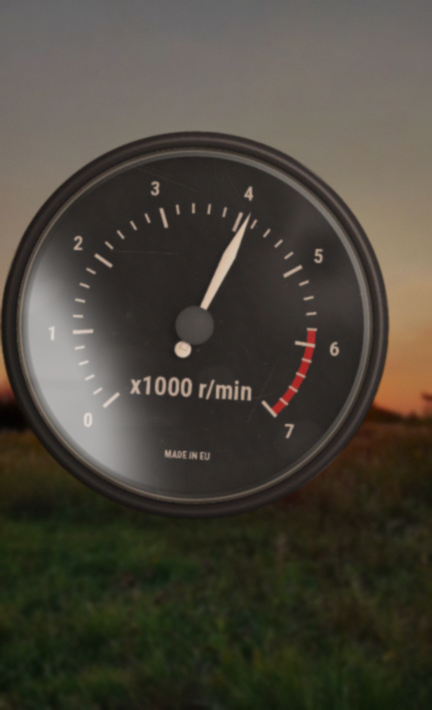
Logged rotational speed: 4100rpm
